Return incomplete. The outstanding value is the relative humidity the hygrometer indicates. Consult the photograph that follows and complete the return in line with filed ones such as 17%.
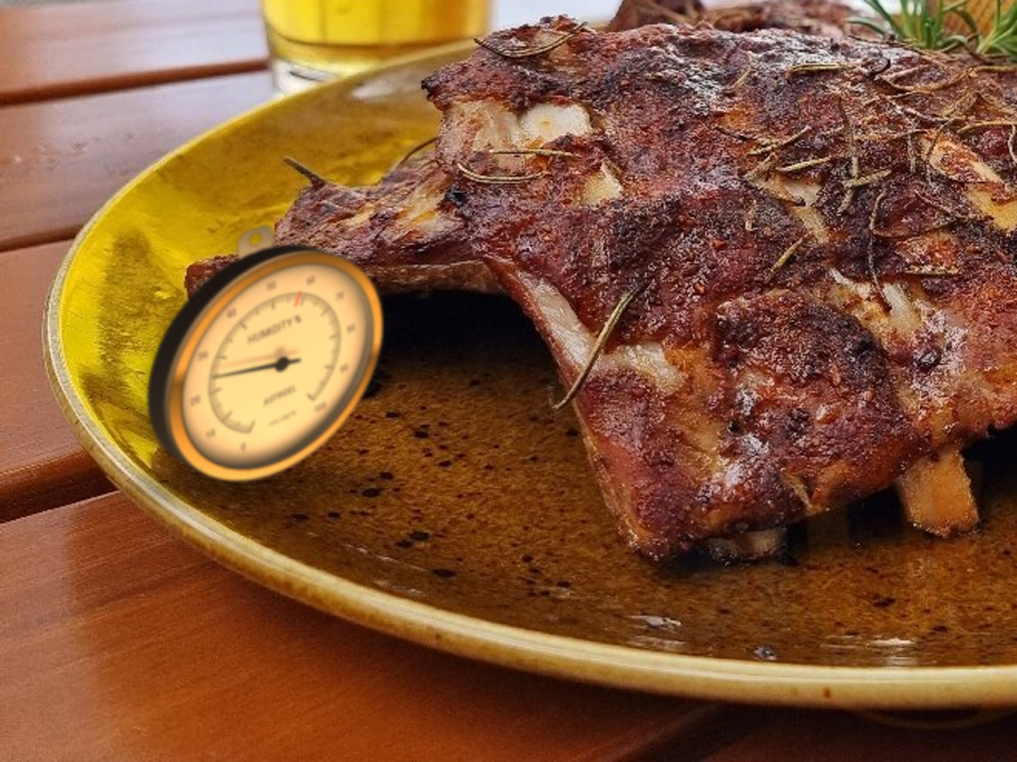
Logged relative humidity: 25%
